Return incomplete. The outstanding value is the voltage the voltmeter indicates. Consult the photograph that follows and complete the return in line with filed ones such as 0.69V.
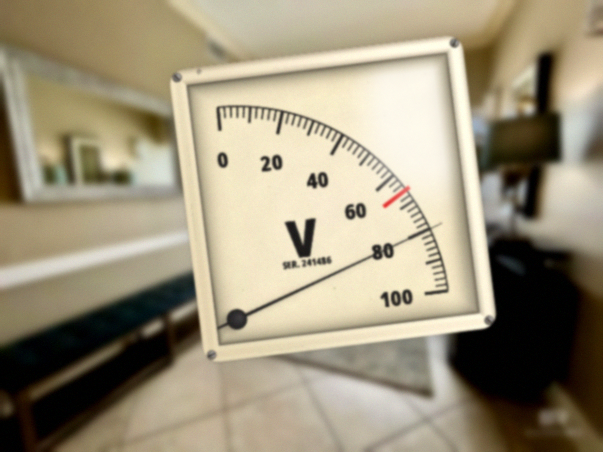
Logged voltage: 80V
